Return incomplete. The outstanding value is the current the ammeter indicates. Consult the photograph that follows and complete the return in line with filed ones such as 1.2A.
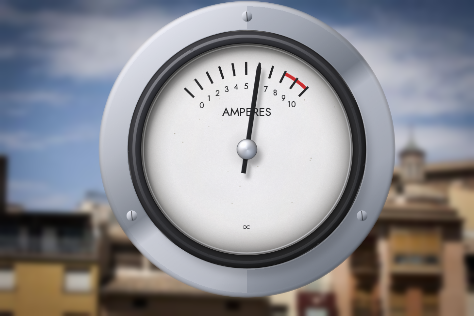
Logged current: 6A
